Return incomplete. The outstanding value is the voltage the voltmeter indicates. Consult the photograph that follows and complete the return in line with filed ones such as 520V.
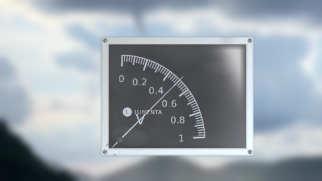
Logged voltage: 0.5V
